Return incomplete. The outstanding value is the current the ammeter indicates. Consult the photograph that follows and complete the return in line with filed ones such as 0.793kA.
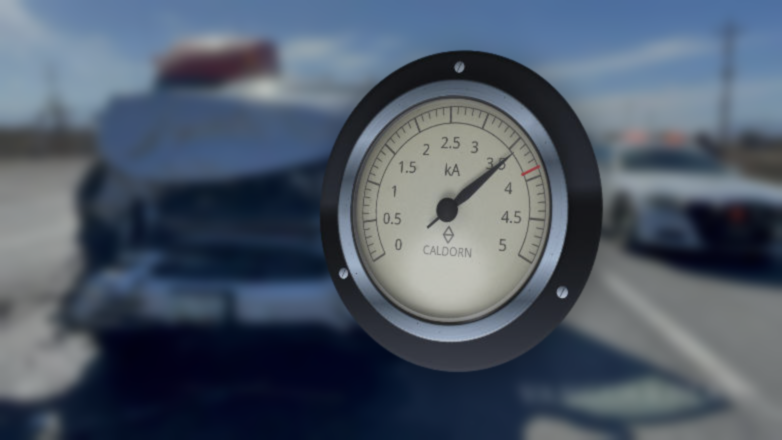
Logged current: 3.6kA
